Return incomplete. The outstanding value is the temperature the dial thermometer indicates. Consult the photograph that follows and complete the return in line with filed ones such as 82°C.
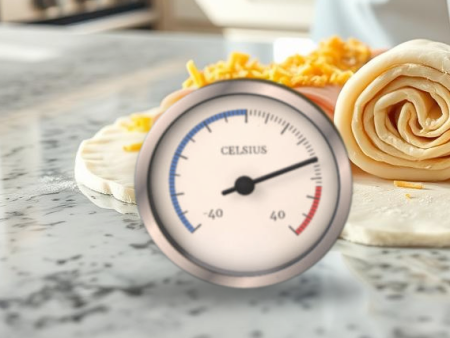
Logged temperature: 20°C
